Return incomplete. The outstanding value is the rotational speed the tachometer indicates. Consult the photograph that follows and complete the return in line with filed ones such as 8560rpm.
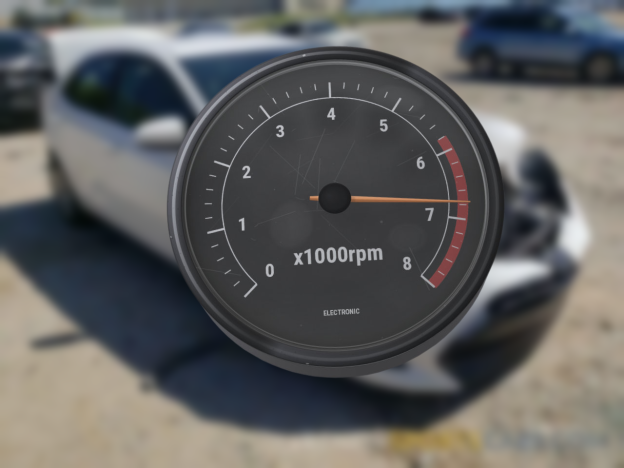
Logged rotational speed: 6800rpm
